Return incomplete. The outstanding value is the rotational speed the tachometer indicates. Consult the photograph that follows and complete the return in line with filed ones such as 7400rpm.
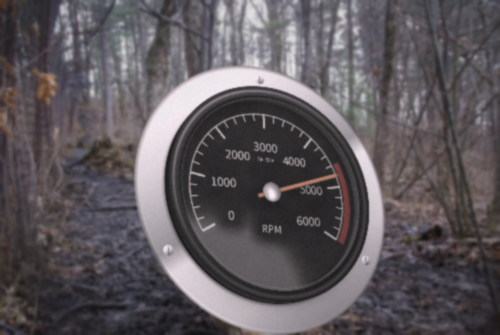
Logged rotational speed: 4800rpm
